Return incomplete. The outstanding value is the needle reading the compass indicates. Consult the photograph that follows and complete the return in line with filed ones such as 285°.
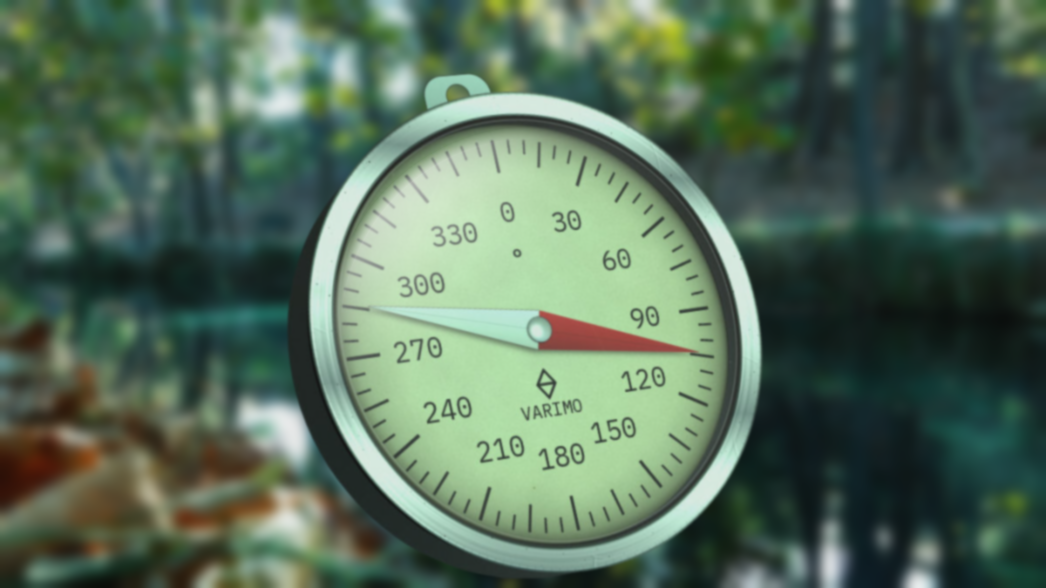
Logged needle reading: 105°
